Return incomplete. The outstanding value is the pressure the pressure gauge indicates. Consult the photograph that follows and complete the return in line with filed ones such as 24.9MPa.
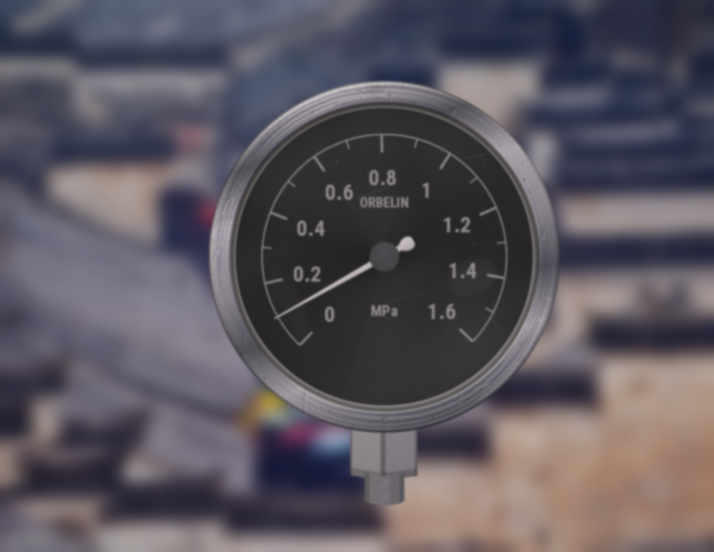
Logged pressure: 0.1MPa
